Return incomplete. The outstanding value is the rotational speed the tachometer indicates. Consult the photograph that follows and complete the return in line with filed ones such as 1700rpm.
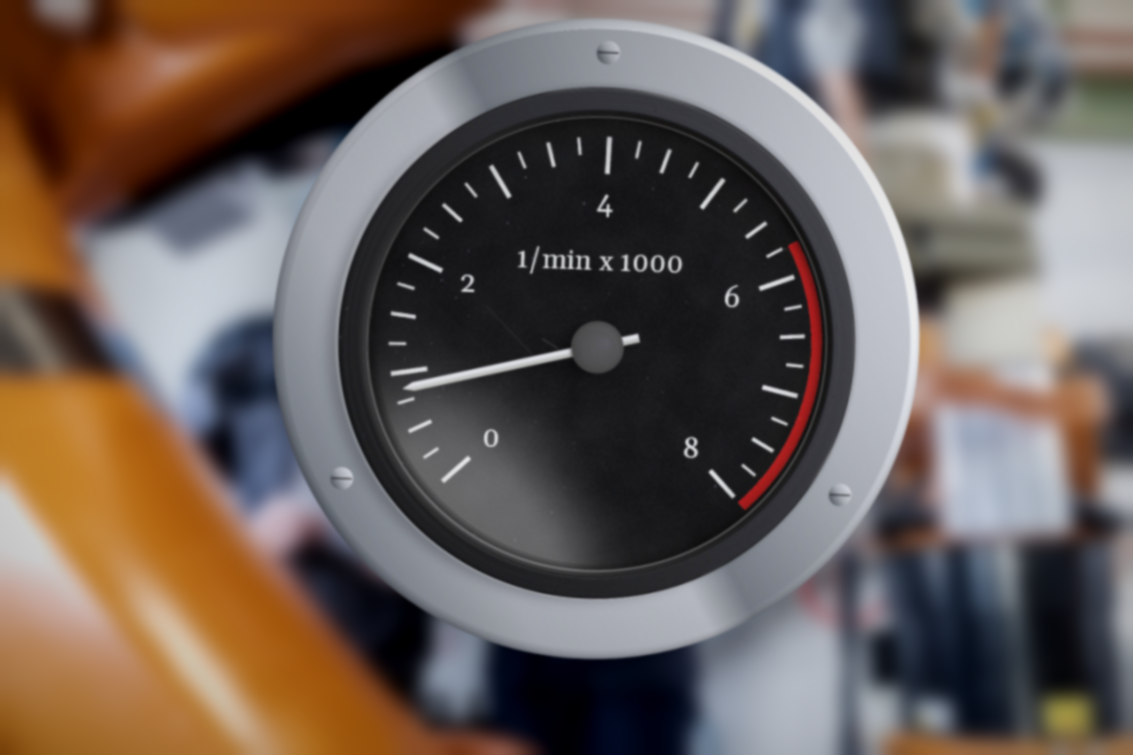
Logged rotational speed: 875rpm
